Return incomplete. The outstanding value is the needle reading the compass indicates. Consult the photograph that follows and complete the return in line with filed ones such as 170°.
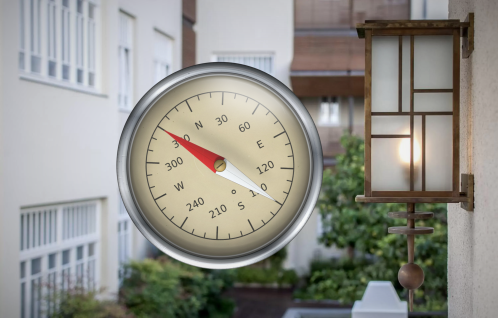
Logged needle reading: 330°
